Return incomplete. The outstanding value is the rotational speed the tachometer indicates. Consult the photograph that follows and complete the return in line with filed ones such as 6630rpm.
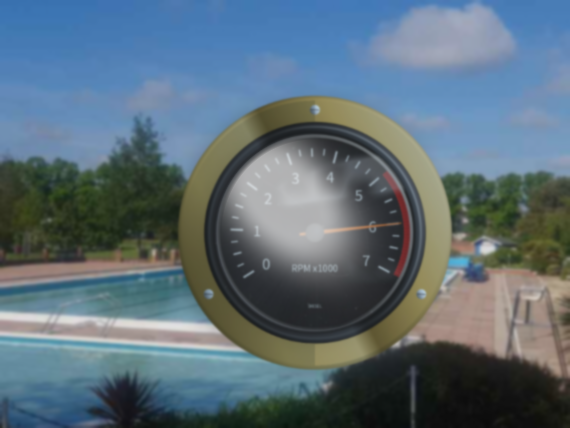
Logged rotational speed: 6000rpm
